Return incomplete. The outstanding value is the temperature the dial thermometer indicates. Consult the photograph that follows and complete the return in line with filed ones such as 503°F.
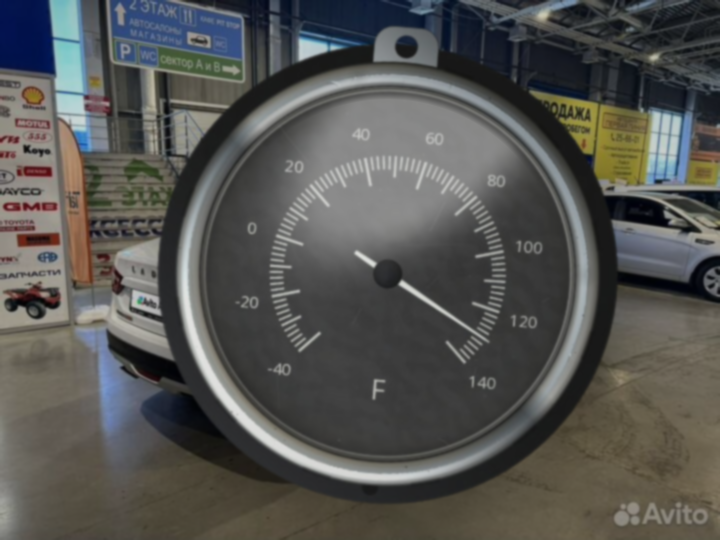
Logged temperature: 130°F
